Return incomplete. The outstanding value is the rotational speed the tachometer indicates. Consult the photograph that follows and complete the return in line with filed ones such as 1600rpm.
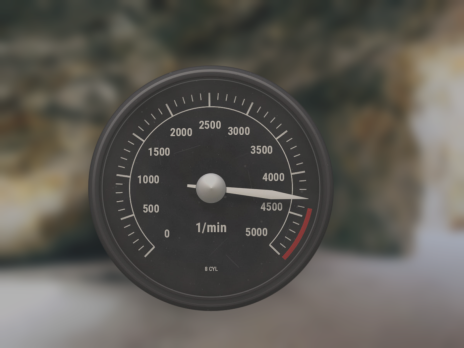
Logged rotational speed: 4300rpm
